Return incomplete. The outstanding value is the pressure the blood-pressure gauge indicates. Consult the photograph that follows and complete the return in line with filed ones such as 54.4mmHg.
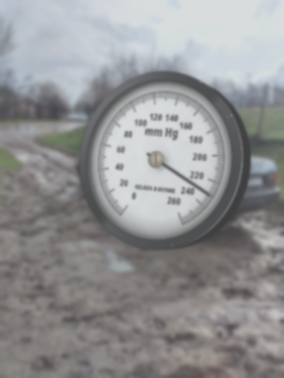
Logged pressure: 230mmHg
